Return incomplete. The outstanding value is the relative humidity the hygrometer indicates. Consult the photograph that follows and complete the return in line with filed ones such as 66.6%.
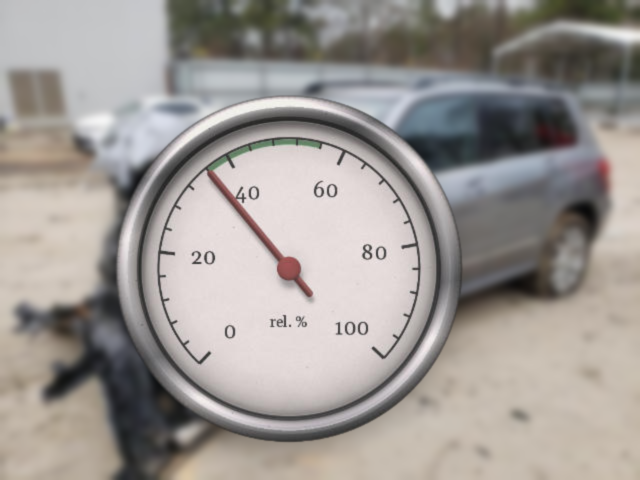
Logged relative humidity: 36%
